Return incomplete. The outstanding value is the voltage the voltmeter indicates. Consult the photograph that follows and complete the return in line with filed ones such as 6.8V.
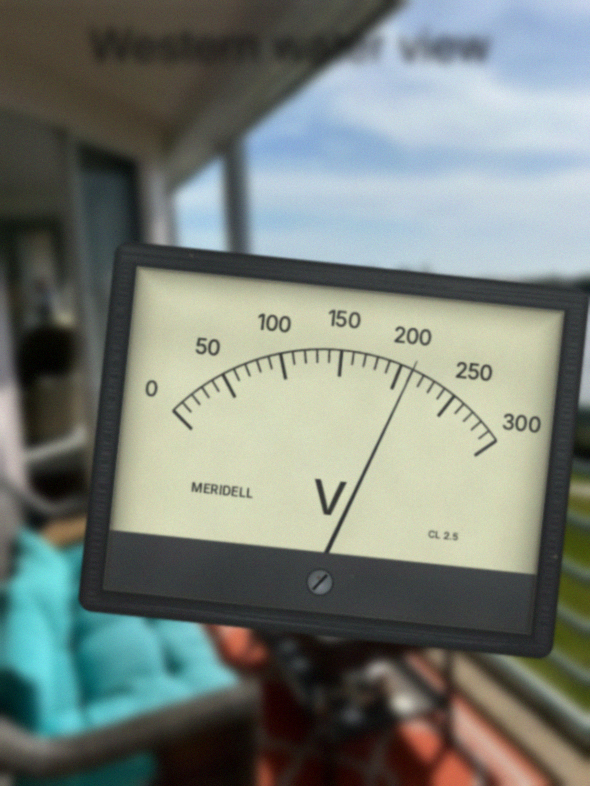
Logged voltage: 210V
